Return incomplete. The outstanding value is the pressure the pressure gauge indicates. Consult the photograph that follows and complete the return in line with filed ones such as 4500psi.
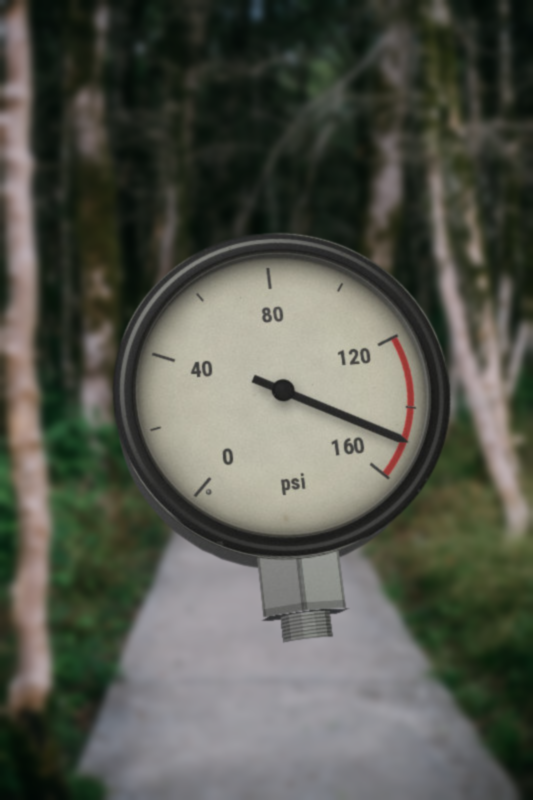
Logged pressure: 150psi
